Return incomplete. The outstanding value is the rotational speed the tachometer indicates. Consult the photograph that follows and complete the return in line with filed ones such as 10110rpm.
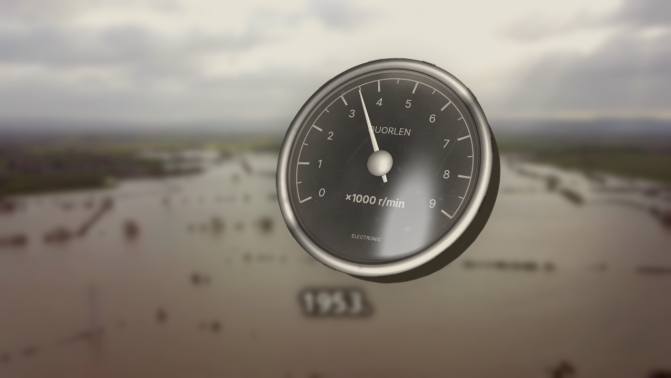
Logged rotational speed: 3500rpm
